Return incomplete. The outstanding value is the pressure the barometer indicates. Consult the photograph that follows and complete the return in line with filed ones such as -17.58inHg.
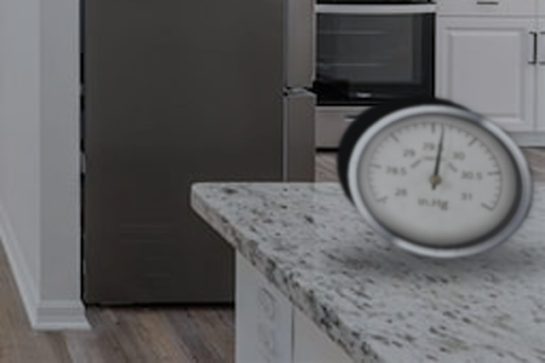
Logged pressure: 29.6inHg
